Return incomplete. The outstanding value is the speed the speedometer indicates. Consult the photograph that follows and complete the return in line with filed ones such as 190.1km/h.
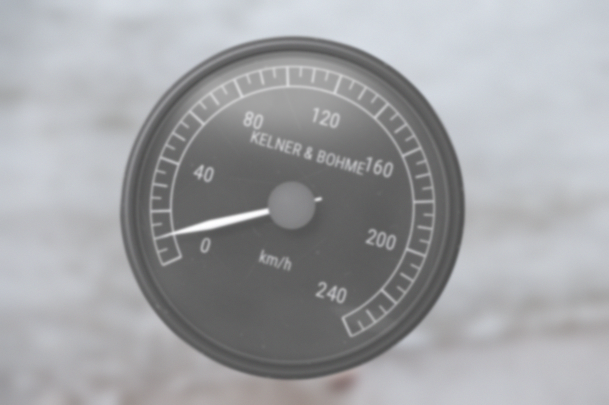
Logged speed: 10km/h
